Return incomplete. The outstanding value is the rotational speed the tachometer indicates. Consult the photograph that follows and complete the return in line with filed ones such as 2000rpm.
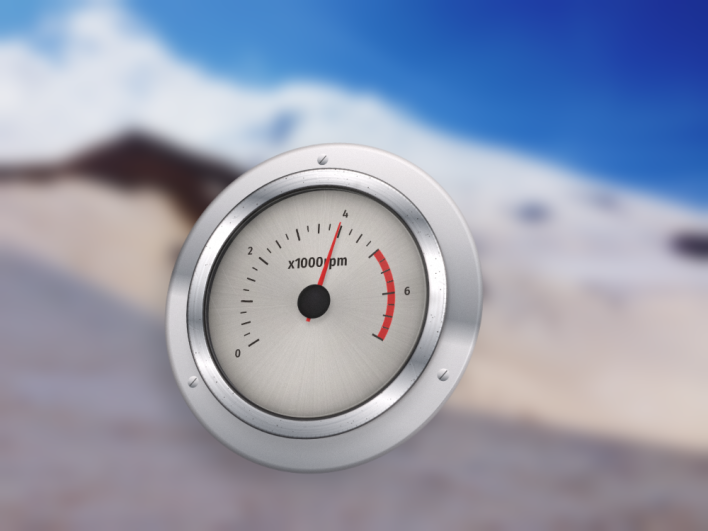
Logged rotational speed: 4000rpm
